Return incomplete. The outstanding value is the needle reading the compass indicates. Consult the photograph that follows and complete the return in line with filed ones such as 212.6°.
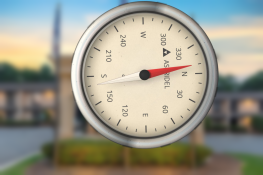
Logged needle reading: 350°
